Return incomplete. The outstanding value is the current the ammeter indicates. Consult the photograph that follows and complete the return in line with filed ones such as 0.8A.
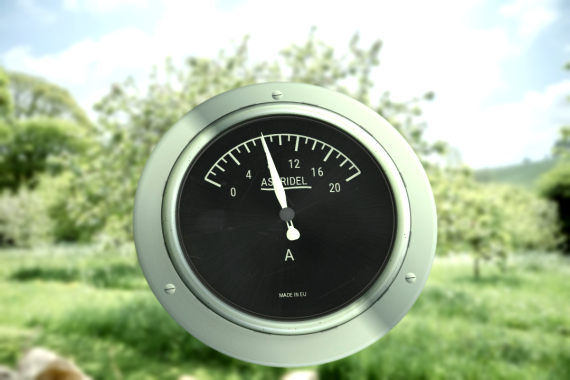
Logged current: 8A
